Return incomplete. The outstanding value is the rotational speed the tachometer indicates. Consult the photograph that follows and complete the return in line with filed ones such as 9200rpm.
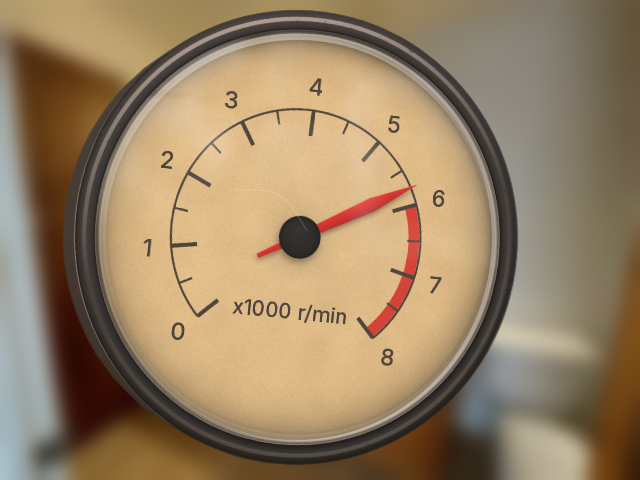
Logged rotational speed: 5750rpm
